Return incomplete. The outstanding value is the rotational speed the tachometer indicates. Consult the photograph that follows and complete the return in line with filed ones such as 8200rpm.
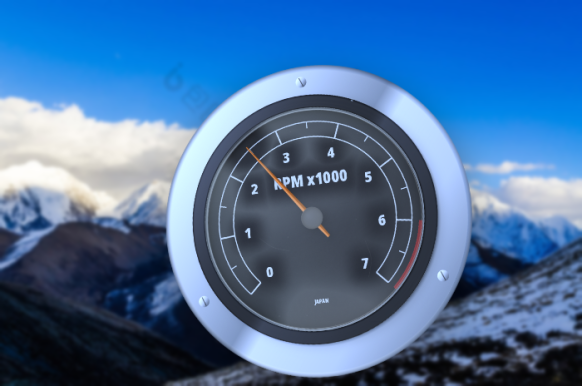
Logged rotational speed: 2500rpm
